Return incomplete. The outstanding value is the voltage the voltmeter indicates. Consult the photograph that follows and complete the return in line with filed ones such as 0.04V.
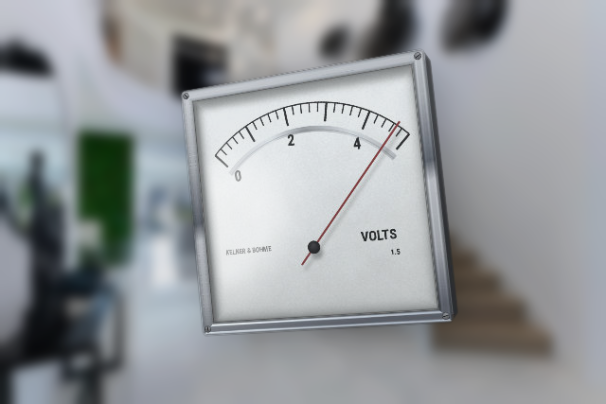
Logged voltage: 4.7V
